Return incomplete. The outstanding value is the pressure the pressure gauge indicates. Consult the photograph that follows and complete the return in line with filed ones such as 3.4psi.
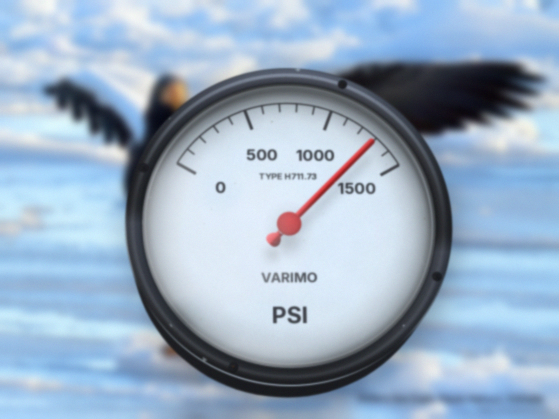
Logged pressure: 1300psi
